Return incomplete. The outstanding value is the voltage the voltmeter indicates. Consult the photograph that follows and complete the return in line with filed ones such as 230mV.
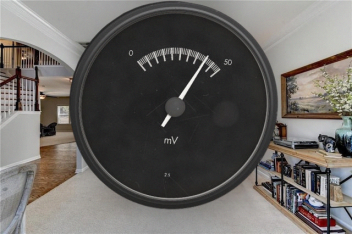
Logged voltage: 40mV
